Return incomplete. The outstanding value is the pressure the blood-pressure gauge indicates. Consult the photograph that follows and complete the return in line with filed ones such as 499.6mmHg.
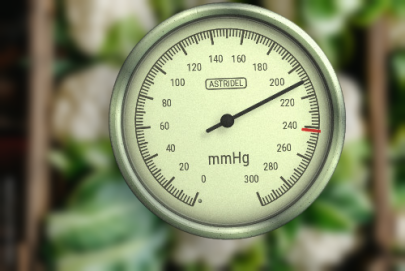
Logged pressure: 210mmHg
